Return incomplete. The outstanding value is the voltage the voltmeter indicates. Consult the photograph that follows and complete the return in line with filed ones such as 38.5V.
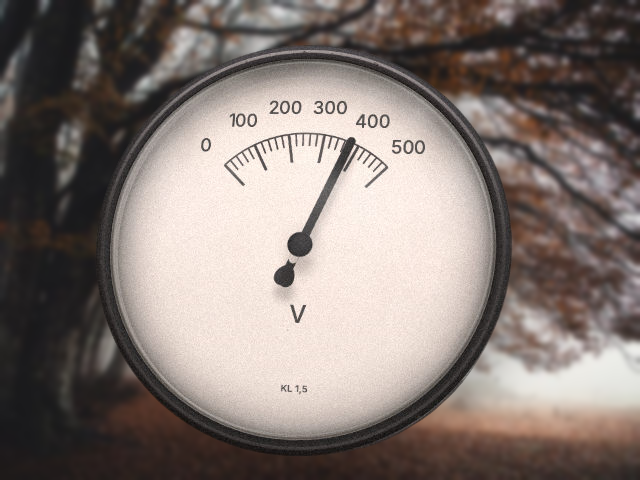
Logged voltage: 380V
